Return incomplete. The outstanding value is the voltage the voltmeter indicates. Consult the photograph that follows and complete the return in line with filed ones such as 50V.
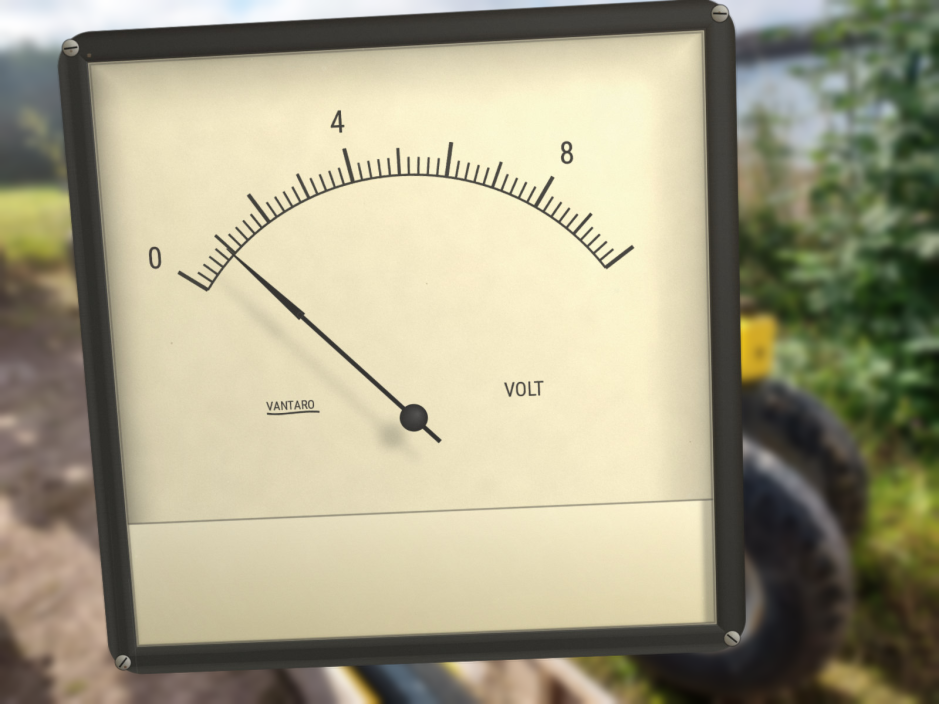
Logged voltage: 1V
